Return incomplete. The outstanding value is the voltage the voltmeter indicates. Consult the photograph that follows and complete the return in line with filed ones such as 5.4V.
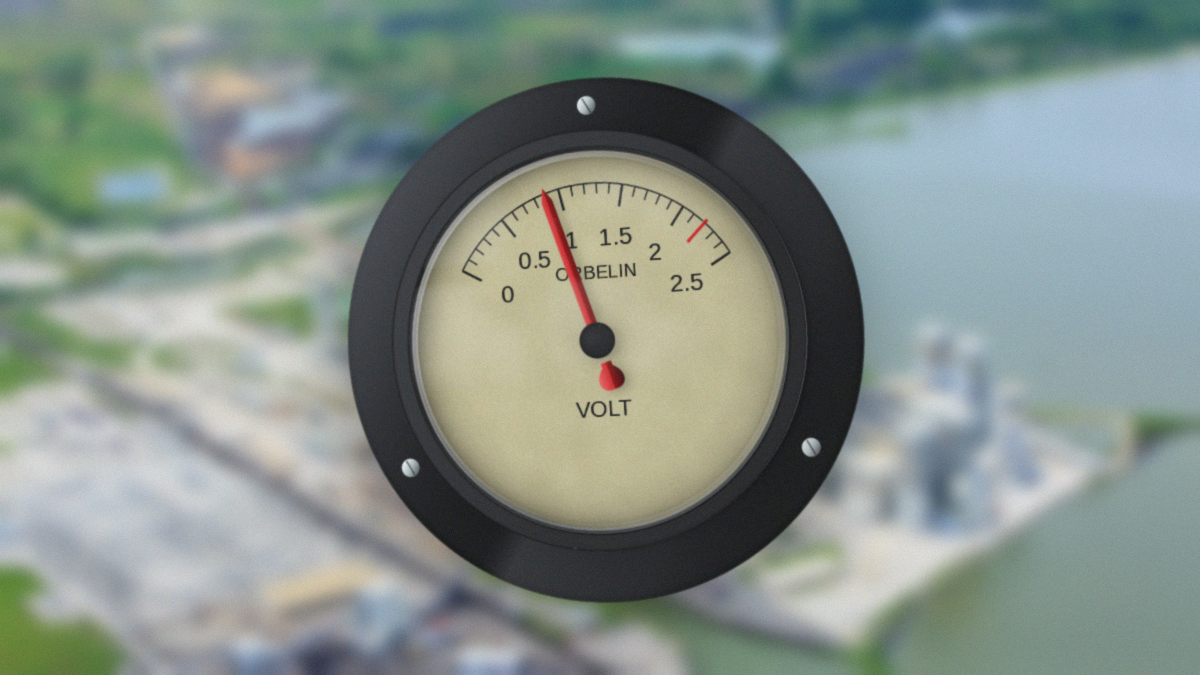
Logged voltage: 0.9V
